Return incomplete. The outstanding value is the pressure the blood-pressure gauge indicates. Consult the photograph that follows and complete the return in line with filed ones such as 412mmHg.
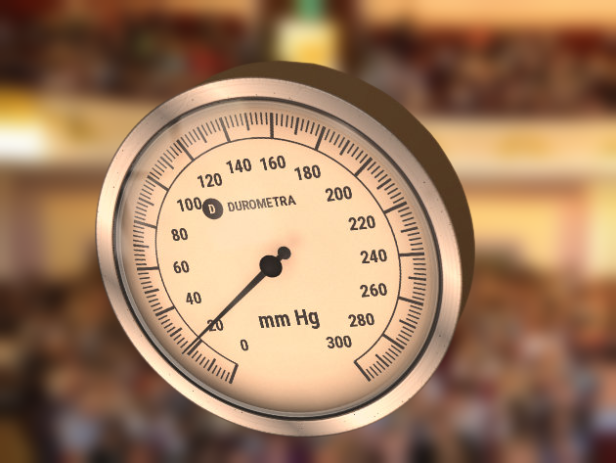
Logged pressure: 22mmHg
